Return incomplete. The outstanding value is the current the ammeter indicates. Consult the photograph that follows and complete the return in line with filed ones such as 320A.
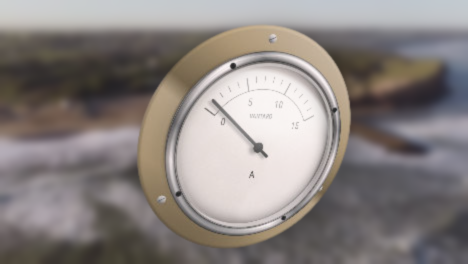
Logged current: 1A
